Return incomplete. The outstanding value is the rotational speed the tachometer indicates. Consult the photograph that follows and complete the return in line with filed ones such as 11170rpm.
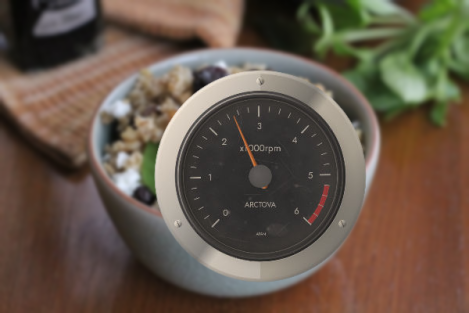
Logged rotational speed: 2500rpm
